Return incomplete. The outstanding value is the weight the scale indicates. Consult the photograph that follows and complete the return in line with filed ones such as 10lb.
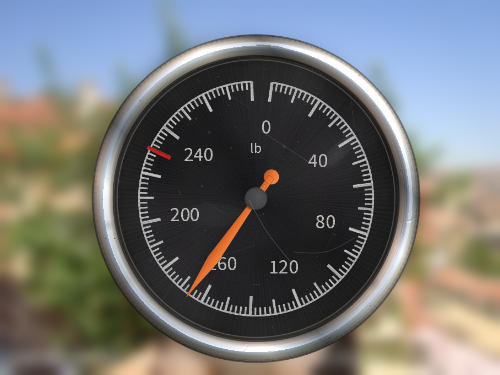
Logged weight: 166lb
